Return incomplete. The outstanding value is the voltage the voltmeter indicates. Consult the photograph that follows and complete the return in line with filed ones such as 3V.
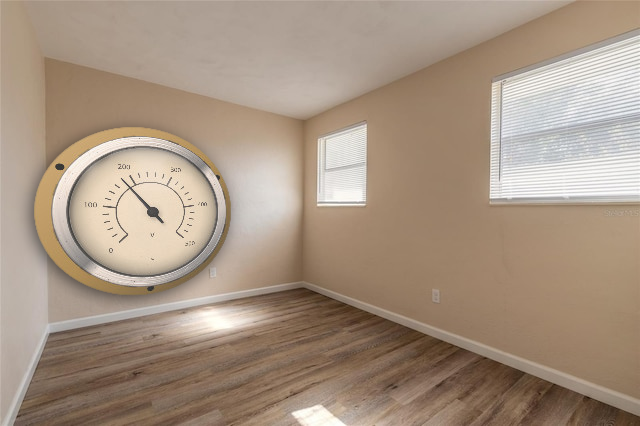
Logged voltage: 180V
